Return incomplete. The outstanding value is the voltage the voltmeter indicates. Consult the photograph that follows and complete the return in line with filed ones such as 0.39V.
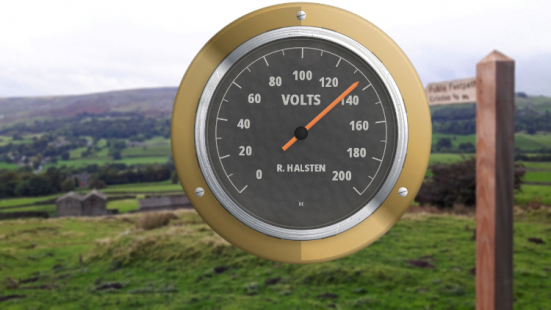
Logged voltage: 135V
